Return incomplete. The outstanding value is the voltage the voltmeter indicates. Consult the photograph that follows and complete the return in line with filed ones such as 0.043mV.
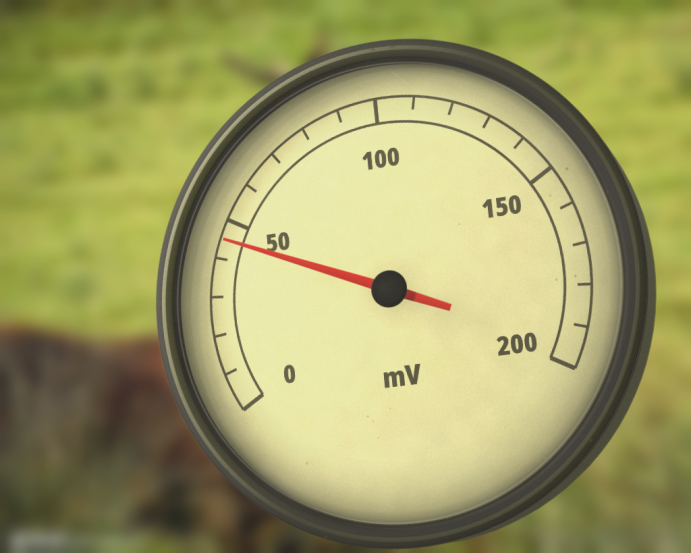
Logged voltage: 45mV
